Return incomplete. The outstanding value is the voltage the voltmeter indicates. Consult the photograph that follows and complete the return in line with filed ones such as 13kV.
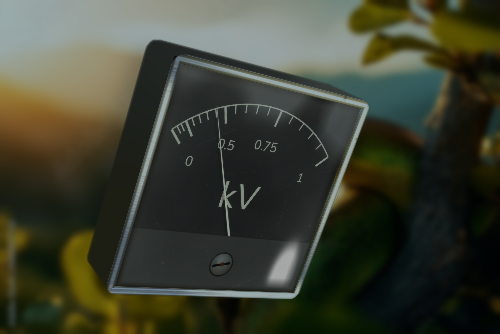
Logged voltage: 0.45kV
